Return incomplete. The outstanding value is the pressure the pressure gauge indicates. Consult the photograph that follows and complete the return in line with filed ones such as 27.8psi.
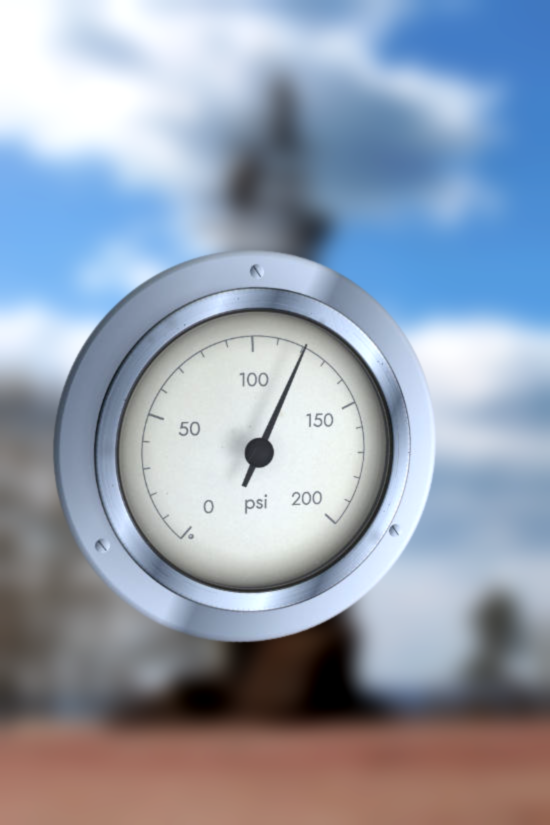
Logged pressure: 120psi
